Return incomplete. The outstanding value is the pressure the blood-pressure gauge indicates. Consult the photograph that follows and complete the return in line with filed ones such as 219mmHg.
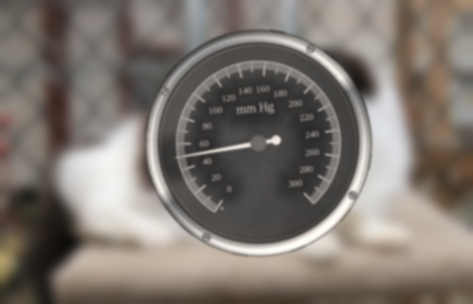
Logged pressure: 50mmHg
